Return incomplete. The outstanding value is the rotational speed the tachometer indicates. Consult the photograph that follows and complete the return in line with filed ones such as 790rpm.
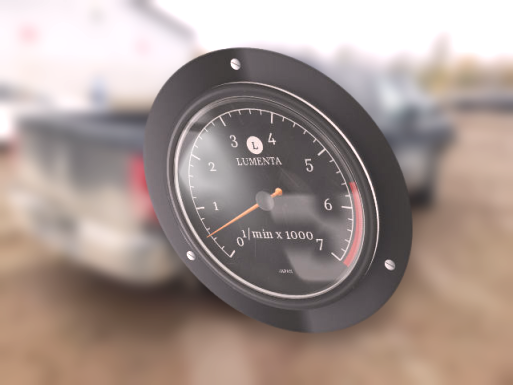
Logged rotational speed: 500rpm
